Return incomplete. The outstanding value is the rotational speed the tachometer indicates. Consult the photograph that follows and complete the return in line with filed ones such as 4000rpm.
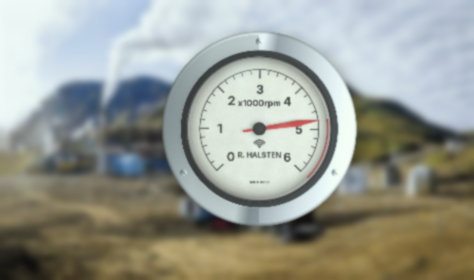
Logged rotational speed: 4800rpm
